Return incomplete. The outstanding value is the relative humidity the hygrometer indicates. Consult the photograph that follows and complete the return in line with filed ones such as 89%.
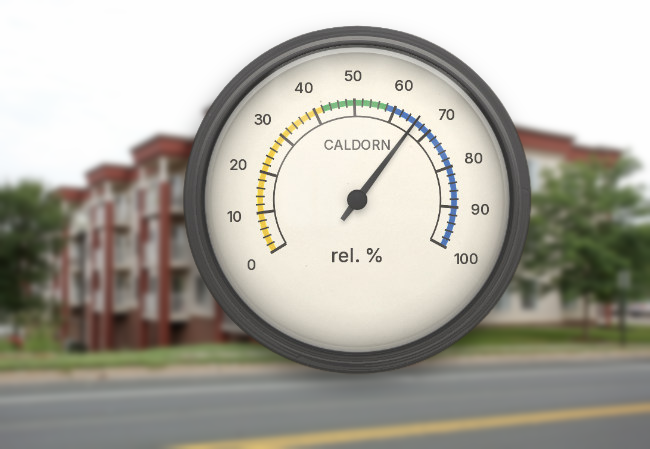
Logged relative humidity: 66%
